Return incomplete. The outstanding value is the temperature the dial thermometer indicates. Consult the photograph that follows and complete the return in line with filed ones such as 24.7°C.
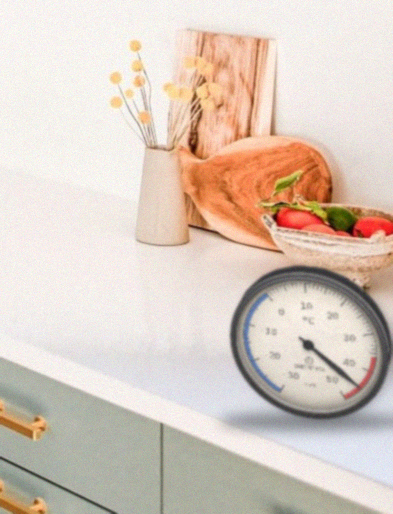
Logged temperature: 45°C
